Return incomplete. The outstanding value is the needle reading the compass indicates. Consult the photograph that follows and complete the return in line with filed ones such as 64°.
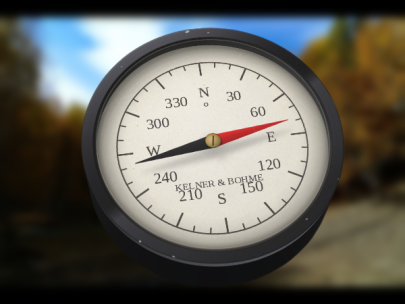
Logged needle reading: 80°
